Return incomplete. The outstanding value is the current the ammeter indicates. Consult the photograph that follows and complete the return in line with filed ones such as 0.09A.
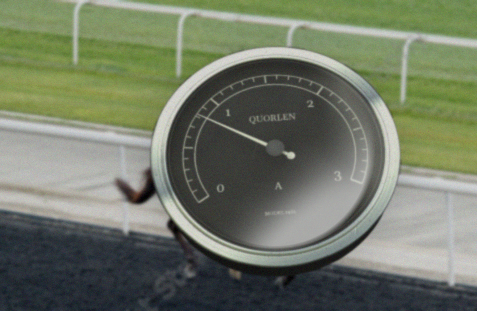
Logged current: 0.8A
